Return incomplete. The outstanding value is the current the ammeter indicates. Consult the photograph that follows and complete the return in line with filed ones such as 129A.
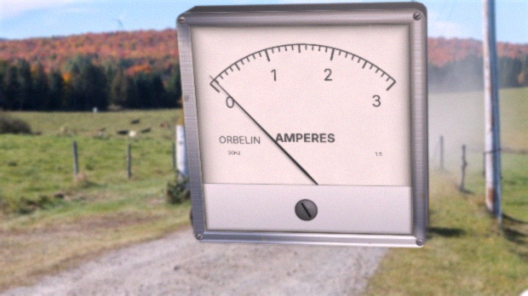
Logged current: 0.1A
